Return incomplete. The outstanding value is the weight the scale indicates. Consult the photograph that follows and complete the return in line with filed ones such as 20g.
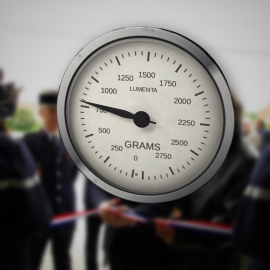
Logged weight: 800g
